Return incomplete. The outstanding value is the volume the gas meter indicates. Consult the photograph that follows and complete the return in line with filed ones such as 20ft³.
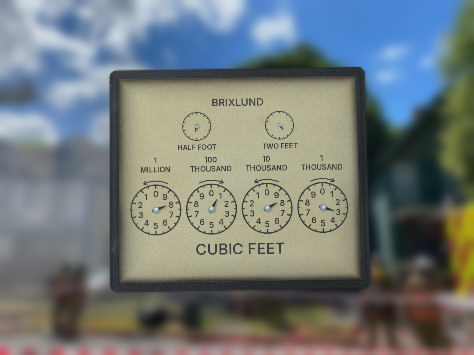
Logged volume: 808300ft³
